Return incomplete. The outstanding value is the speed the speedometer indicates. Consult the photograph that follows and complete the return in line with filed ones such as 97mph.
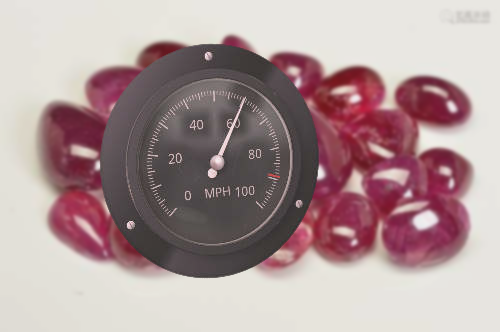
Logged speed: 60mph
